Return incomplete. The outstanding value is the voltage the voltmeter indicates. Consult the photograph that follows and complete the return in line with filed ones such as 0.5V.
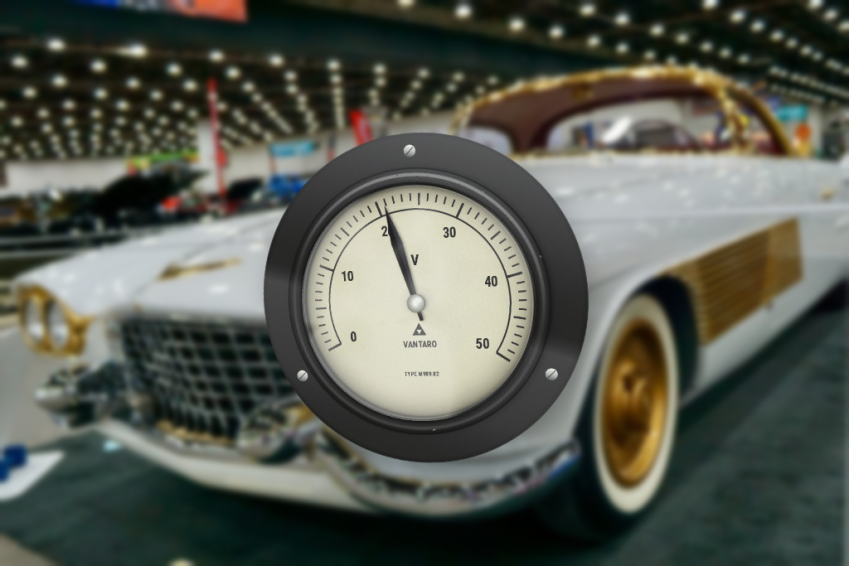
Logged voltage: 21V
